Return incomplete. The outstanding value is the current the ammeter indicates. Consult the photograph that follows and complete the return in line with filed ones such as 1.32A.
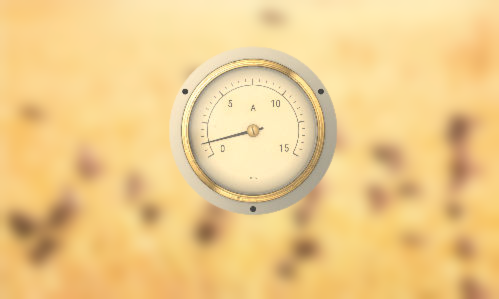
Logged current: 1A
